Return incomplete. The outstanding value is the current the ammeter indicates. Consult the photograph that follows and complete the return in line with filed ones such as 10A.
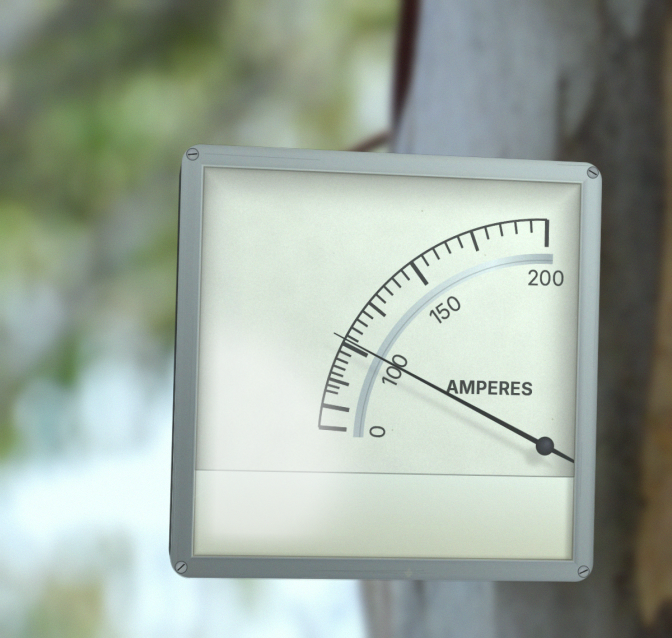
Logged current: 102.5A
